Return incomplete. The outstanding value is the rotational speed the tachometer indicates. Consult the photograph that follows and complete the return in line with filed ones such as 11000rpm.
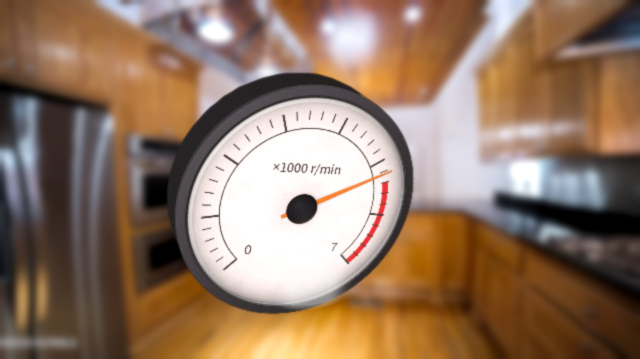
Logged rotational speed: 5200rpm
